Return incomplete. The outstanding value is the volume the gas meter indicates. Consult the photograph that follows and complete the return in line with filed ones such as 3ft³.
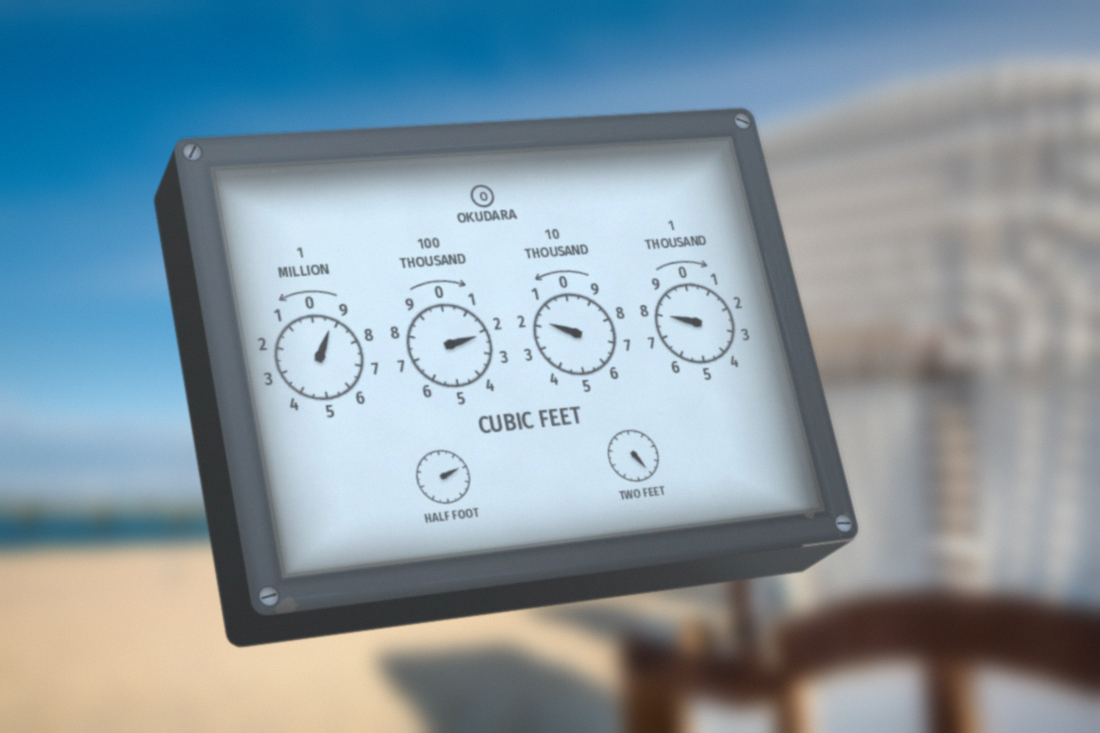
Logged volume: 921800ft³
